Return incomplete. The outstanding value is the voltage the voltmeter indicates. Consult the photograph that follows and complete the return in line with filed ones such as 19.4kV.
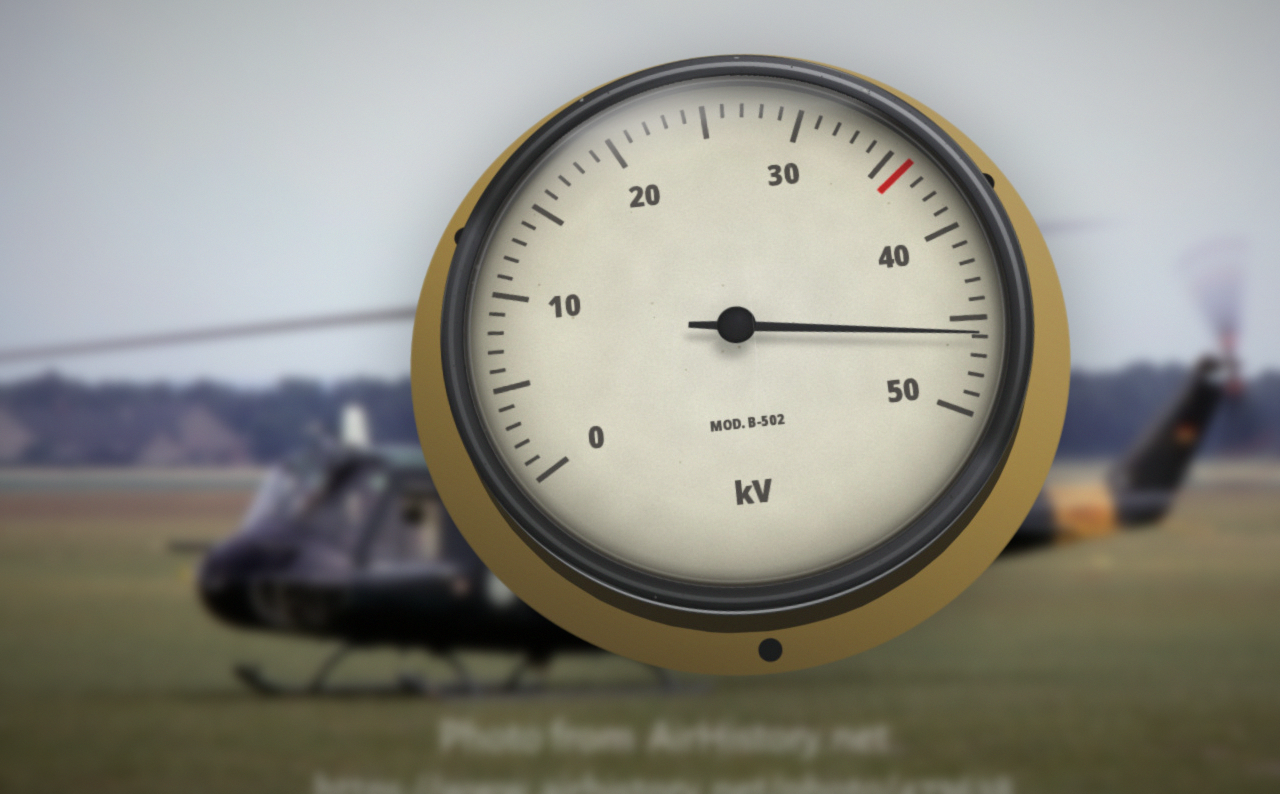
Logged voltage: 46kV
